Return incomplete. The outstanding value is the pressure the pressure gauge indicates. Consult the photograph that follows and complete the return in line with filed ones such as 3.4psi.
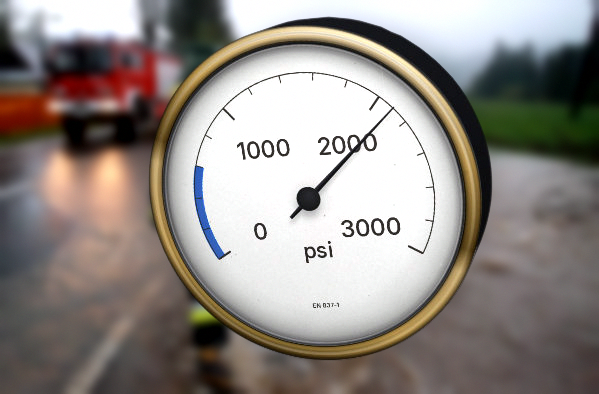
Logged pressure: 2100psi
